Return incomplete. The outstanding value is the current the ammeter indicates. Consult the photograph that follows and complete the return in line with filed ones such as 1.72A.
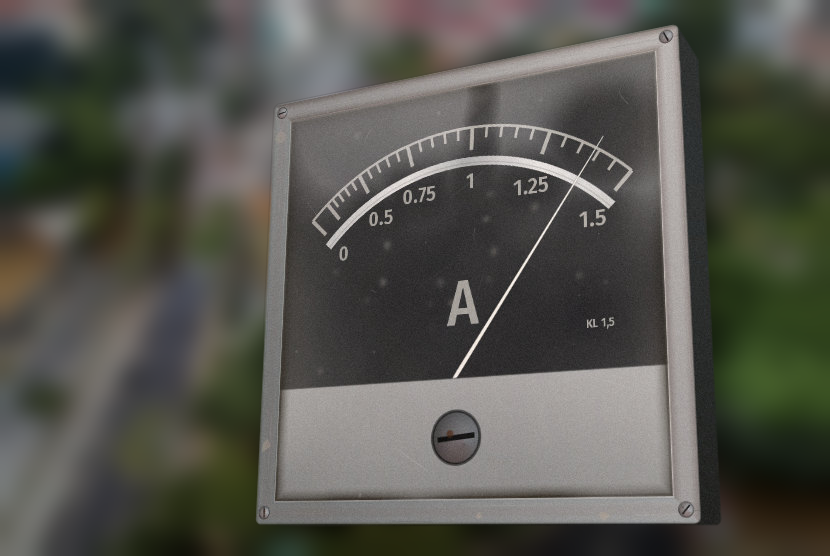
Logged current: 1.4A
